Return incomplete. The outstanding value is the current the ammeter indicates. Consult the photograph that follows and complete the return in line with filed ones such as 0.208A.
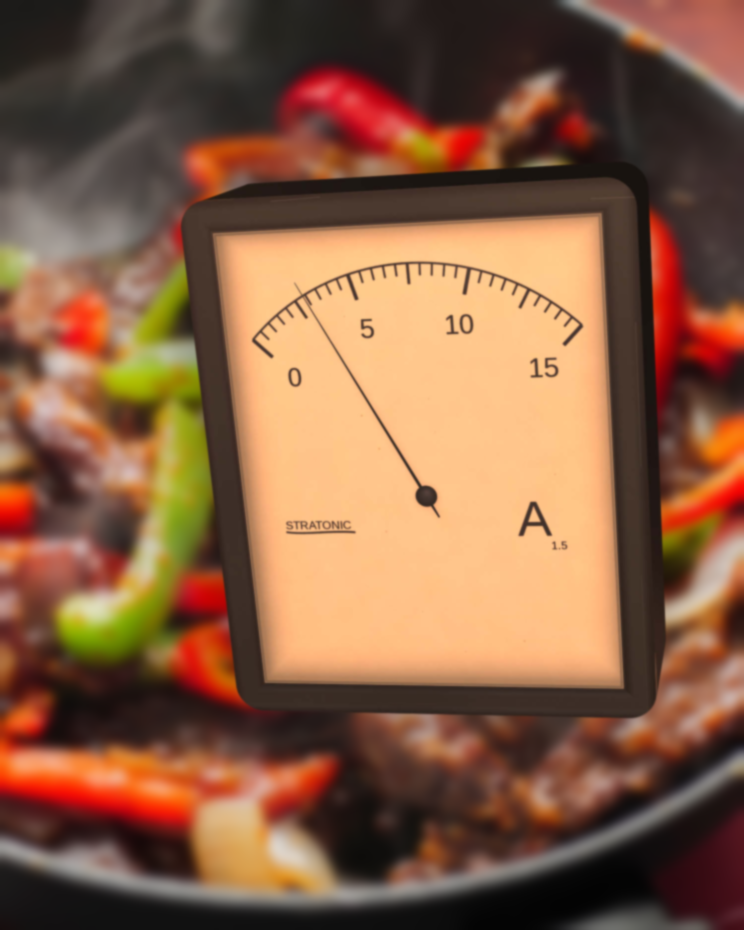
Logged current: 3A
